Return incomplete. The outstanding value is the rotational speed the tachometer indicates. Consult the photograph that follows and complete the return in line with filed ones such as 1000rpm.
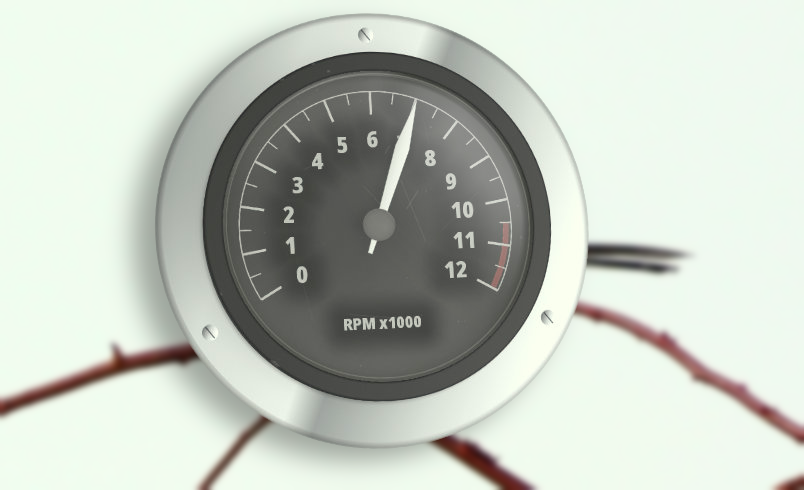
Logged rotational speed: 7000rpm
